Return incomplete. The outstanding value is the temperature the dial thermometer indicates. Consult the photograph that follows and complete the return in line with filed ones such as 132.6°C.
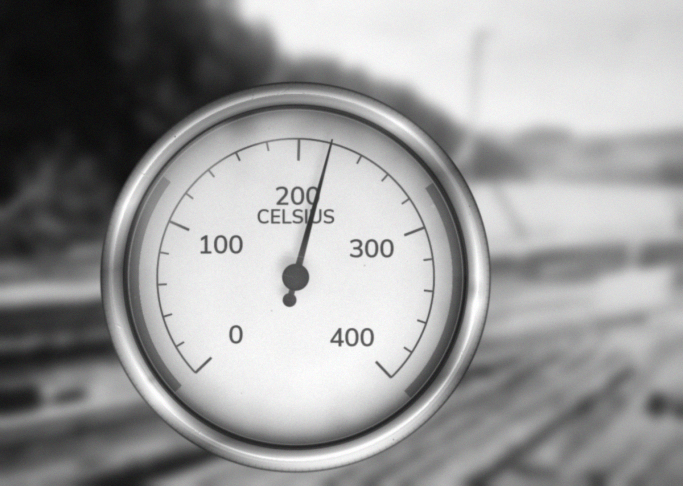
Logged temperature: 220°C
